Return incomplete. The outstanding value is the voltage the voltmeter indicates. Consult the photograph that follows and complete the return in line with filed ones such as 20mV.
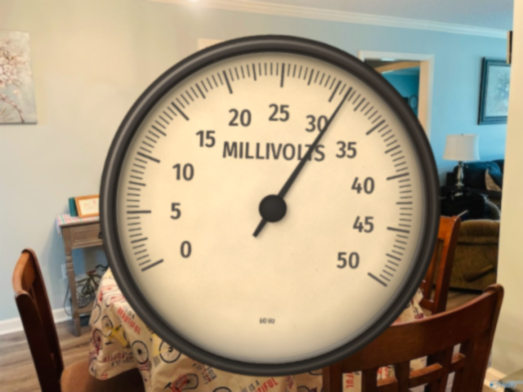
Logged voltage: 31mV
